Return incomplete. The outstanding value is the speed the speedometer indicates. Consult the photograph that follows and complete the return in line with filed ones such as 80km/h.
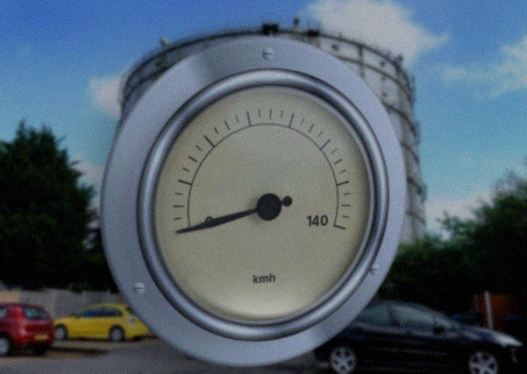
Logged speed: 0km/h
